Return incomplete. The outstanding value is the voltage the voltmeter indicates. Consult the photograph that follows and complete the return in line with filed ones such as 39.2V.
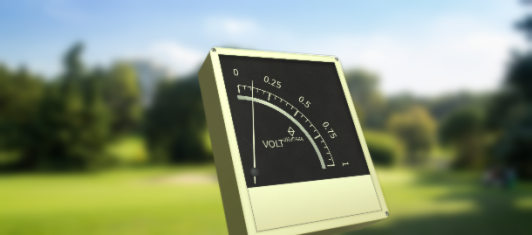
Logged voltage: 0.1V
